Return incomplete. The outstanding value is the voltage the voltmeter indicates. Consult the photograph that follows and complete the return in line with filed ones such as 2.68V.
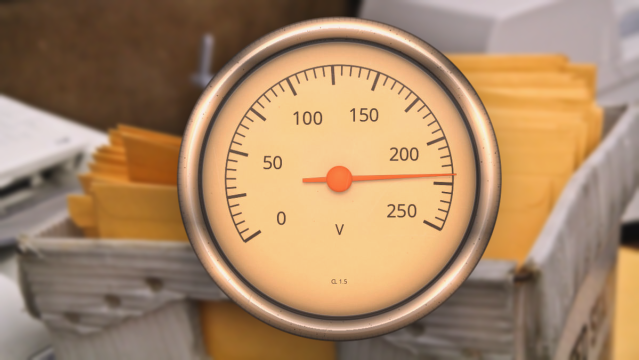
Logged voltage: 220V
